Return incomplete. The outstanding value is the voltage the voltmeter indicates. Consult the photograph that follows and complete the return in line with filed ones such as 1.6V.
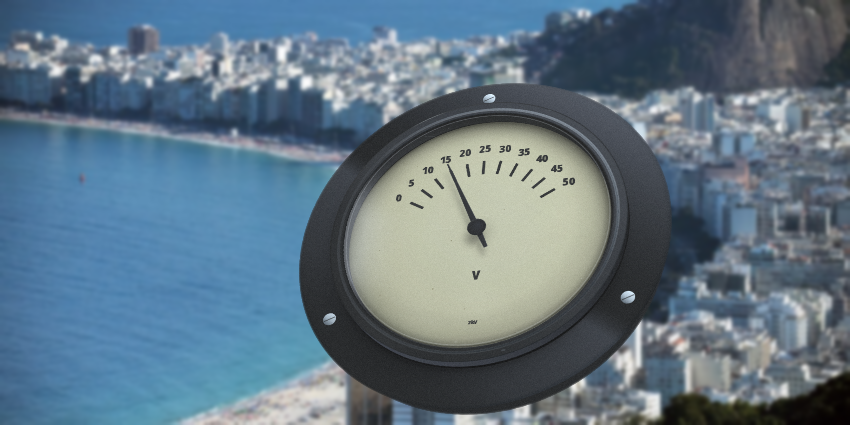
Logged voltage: 15V
